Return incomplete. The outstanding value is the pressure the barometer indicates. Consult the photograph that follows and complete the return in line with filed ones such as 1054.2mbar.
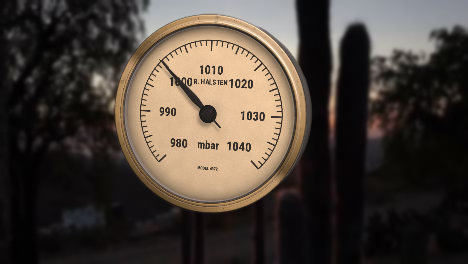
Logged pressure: 1000mbar
